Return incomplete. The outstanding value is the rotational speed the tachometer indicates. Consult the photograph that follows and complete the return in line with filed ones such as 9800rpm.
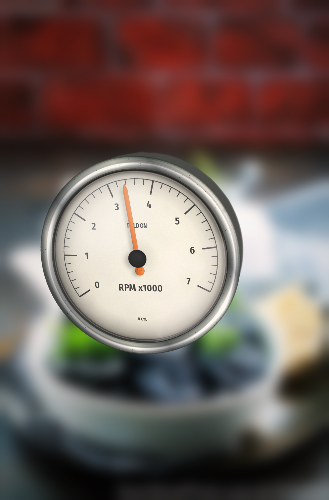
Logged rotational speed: 3400rpm
